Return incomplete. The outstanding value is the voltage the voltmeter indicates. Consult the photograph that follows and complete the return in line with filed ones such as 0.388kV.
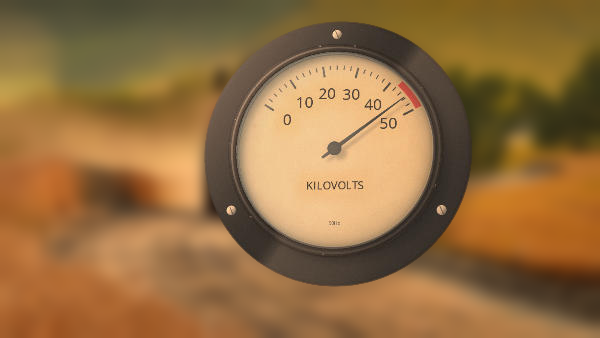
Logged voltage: 46kV
